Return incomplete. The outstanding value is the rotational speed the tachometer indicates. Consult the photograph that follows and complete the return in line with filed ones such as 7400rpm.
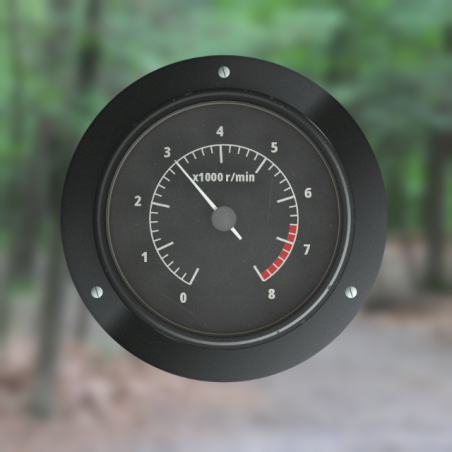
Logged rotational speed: 3000rpm
